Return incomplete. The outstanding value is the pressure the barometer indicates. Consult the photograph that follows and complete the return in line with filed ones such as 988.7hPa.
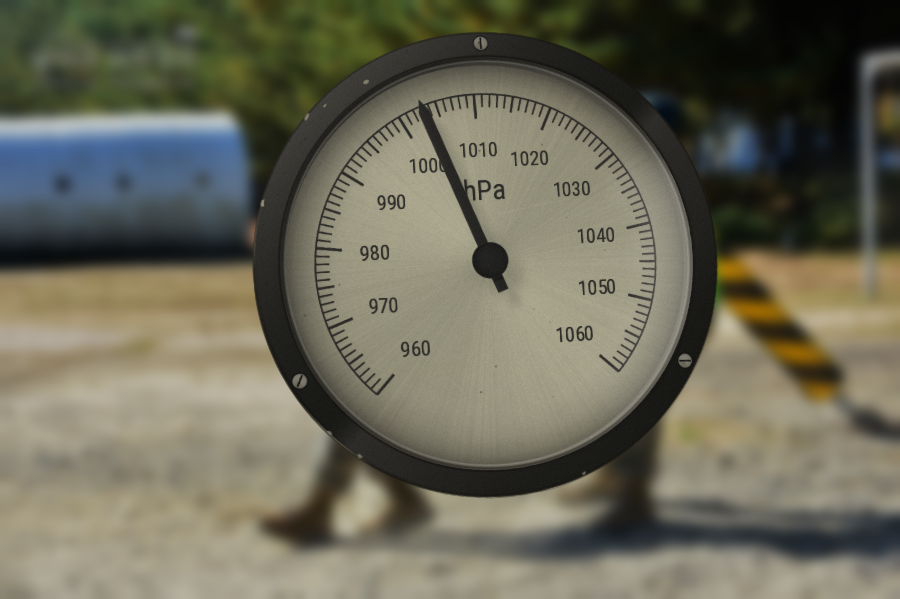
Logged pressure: 1003hPa
